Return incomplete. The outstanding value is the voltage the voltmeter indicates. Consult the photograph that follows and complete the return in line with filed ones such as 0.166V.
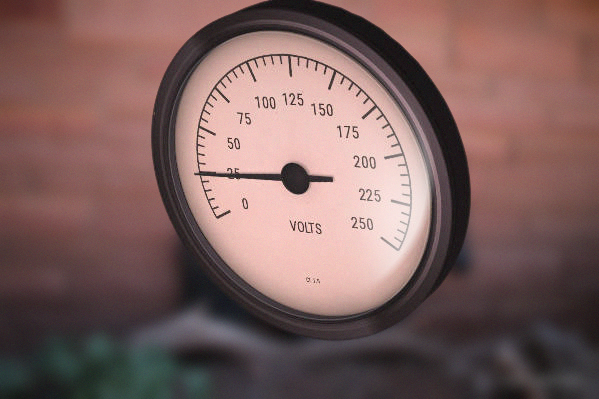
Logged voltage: 25V
